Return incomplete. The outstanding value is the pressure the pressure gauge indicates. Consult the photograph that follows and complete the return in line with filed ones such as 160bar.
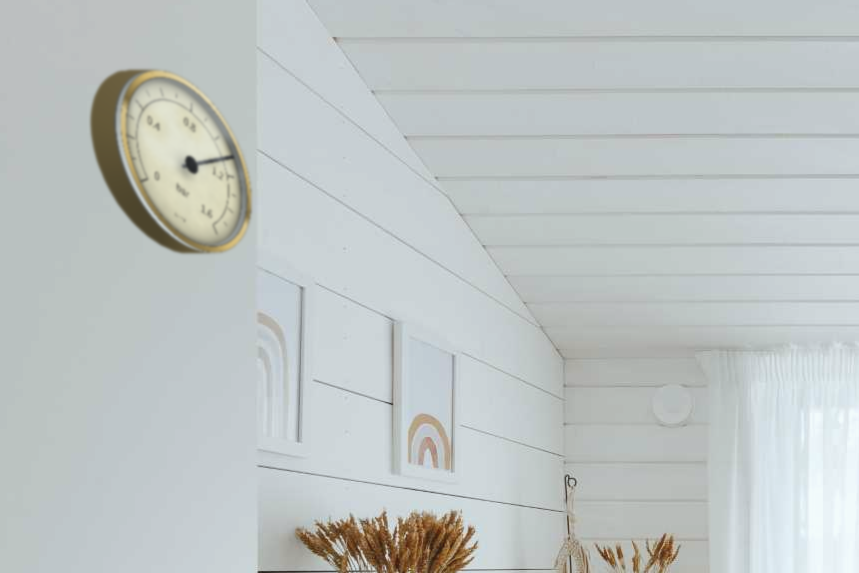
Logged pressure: 1.1bar
